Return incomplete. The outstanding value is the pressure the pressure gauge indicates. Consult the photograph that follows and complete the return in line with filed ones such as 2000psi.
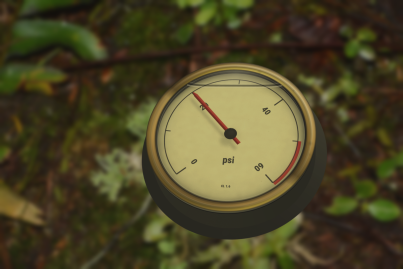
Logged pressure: 20psi
